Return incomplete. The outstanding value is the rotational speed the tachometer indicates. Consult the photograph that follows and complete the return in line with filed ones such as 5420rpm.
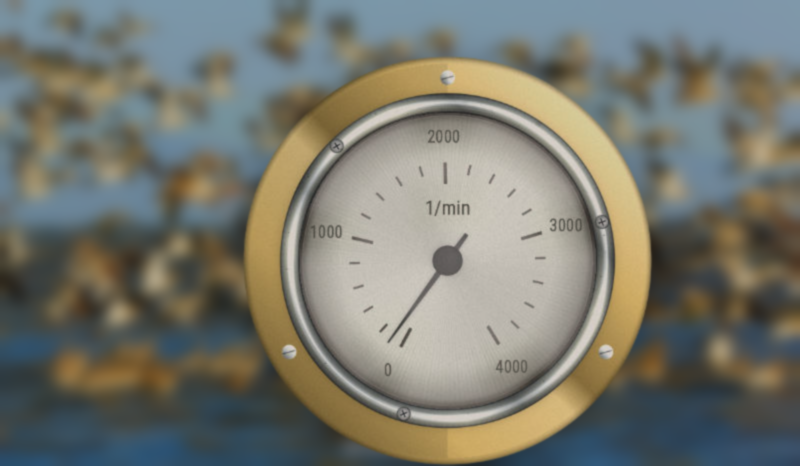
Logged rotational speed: 100rpm
